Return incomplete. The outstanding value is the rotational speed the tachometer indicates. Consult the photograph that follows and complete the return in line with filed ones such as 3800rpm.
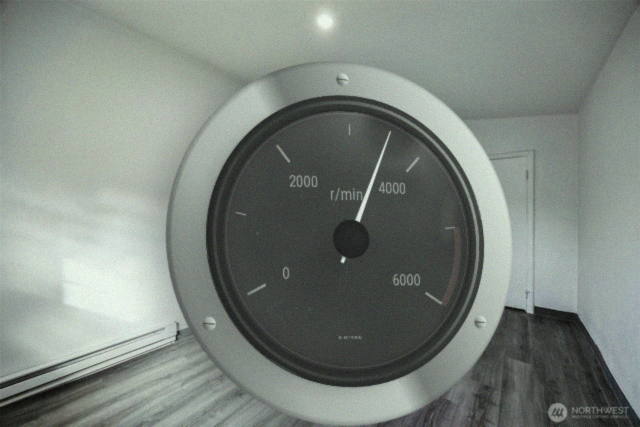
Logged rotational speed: 3500rpm
